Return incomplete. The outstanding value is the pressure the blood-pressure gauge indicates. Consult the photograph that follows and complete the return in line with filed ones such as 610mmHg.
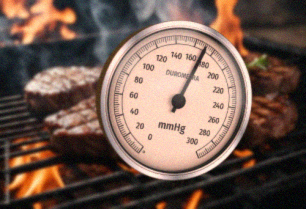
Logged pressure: 170mmHg
